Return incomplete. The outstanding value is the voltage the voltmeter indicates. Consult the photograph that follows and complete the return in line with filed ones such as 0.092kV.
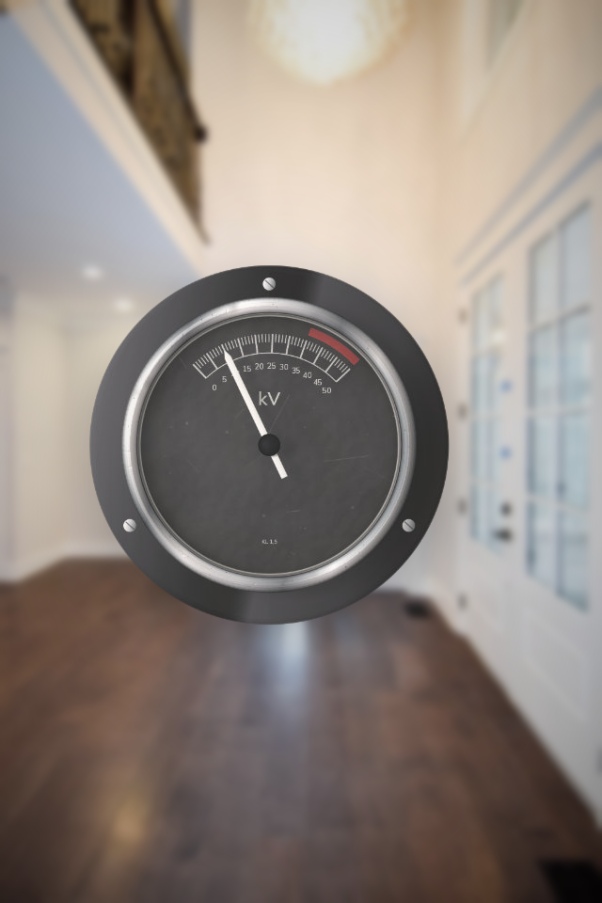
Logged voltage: 10kV
